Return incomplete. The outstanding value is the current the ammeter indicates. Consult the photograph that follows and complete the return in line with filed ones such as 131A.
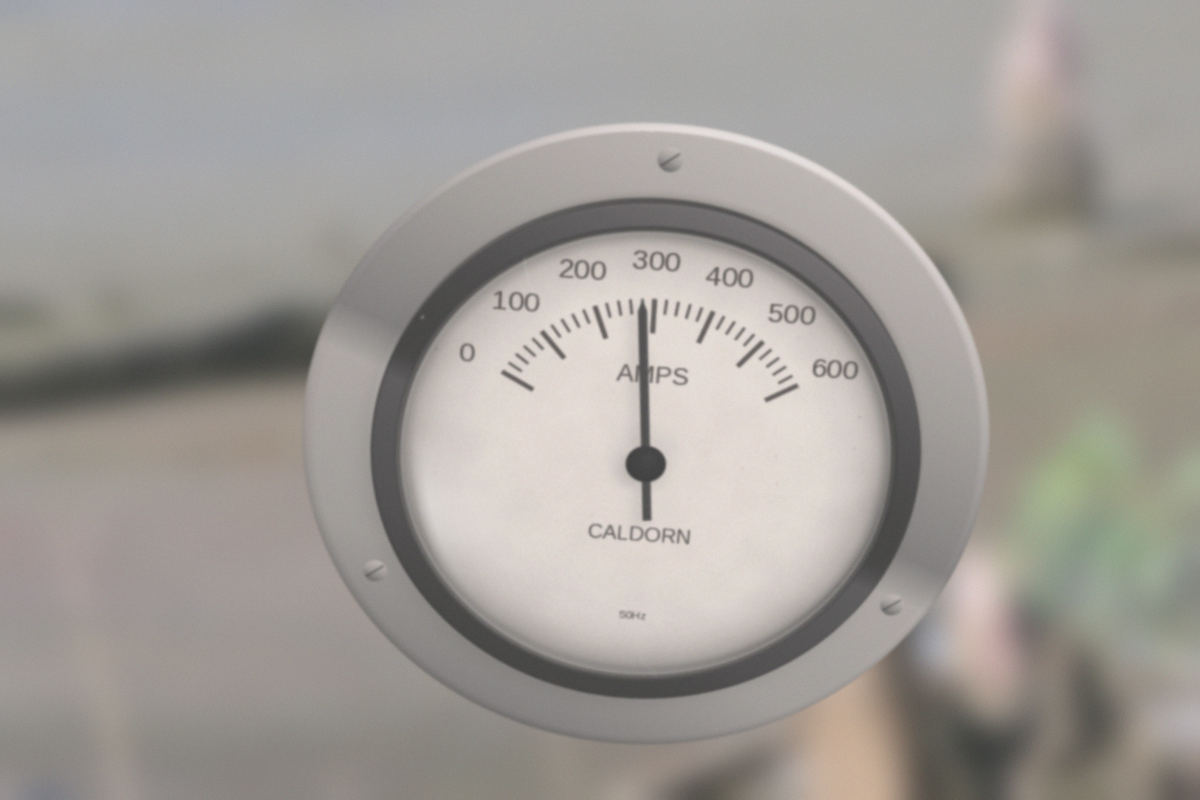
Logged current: 280A
